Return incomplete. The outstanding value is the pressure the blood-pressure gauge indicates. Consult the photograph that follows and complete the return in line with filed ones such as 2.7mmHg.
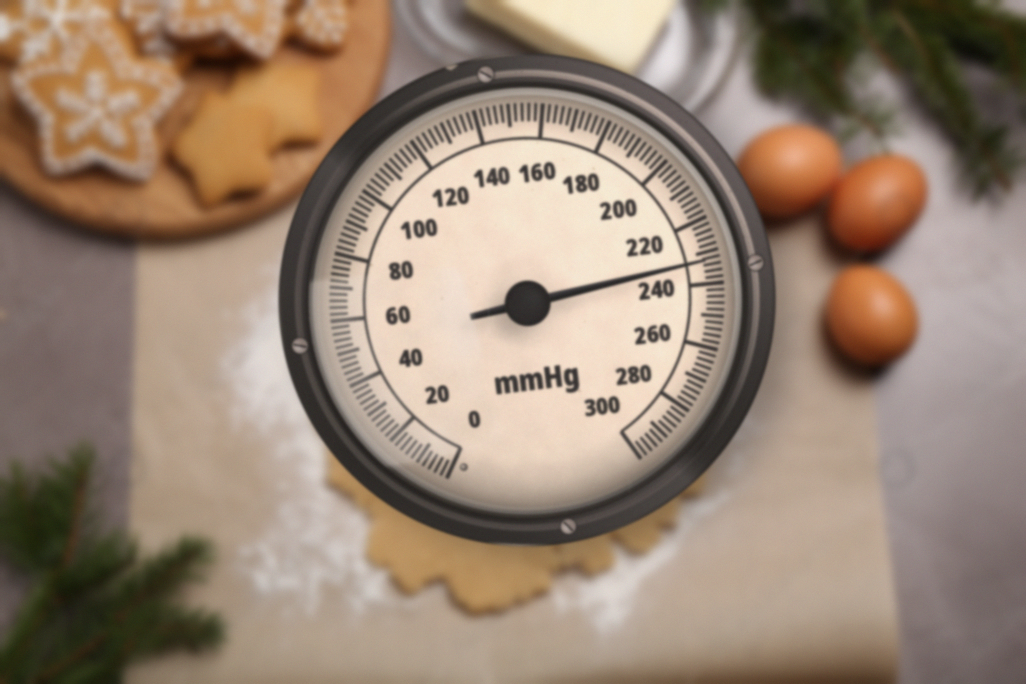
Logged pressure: 232mmHg
